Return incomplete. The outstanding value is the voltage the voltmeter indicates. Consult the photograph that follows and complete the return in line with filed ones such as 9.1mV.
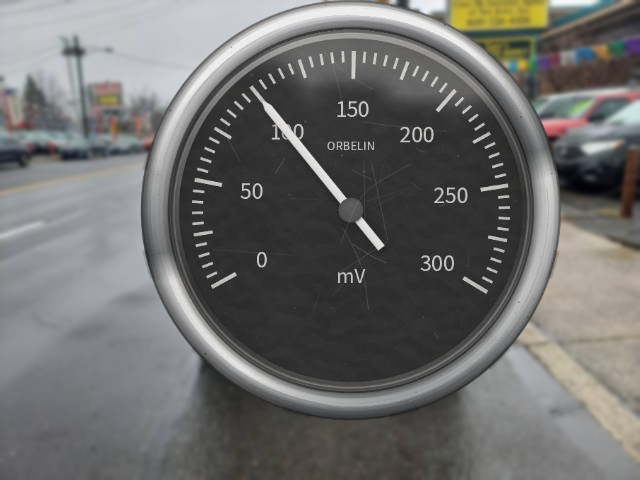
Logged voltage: 100mV
